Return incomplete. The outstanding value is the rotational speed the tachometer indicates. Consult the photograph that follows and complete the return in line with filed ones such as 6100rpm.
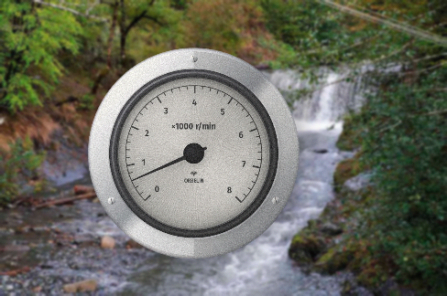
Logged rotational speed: 600rpm
